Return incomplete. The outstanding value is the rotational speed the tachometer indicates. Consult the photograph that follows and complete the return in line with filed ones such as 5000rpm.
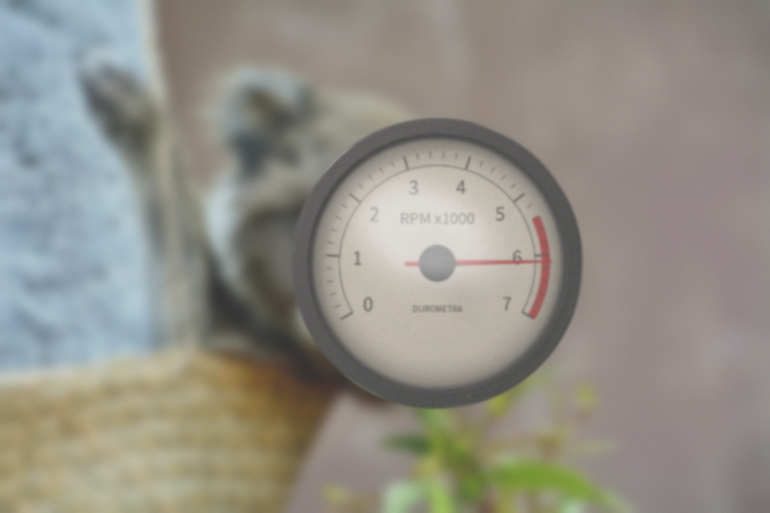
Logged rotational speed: 6100rpm
